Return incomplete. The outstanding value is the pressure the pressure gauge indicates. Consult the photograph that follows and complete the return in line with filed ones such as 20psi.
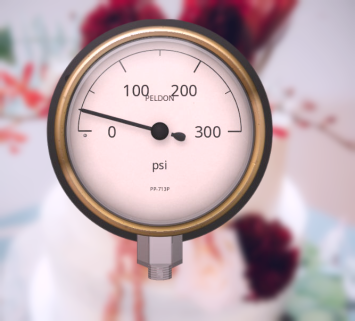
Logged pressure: 25psi
